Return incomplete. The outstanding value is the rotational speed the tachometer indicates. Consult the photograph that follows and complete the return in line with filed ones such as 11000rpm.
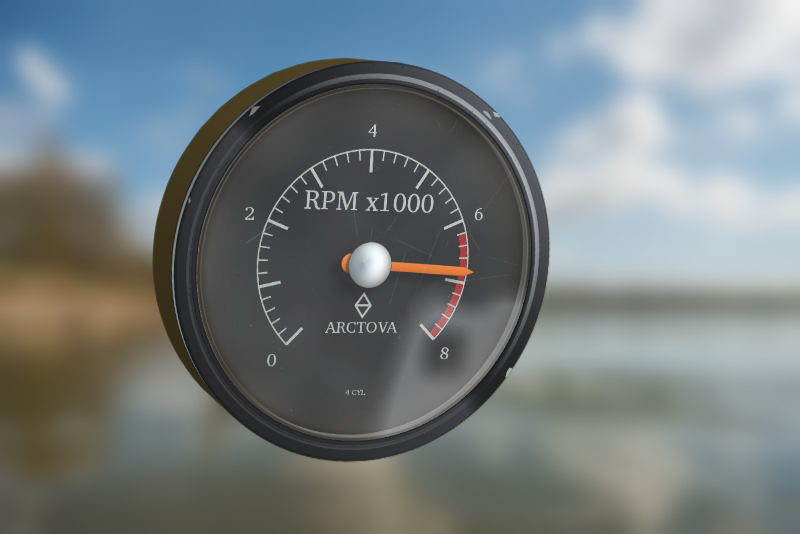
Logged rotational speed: 6800rpm
